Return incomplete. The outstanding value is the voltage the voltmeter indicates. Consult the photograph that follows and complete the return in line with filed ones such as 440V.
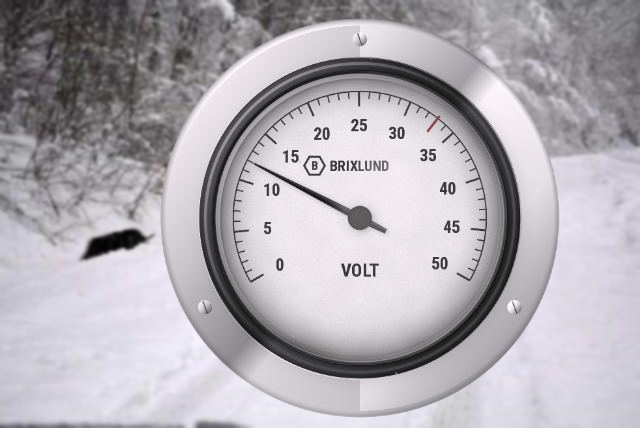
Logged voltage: 12V
